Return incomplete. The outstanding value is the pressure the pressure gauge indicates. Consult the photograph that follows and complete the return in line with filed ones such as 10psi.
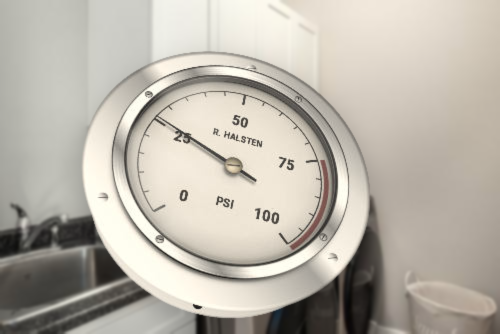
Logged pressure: 25psi
